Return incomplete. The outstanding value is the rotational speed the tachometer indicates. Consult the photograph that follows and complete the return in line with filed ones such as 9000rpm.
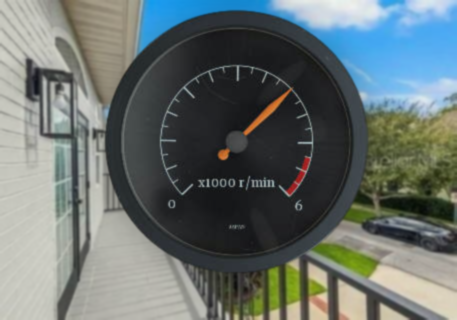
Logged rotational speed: 4000rpm
